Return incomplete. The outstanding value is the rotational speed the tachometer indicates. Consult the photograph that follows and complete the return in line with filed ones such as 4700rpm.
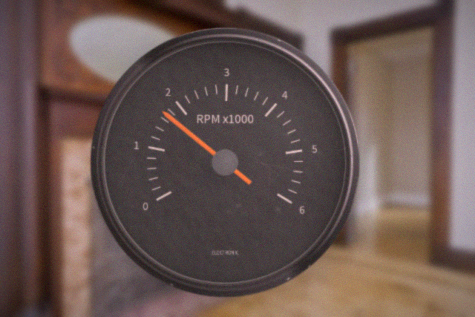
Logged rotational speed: 1700rpm
